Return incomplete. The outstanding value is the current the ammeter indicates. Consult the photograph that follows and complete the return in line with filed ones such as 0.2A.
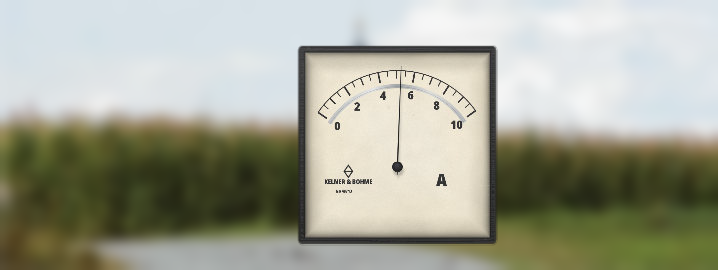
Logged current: 5.25A
